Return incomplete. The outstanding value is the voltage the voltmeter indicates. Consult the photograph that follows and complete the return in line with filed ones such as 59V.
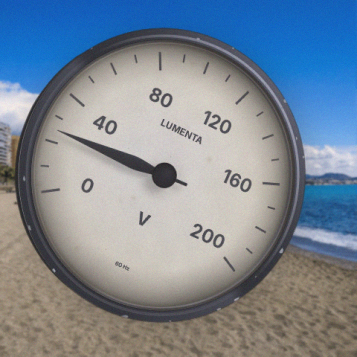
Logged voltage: 25V
